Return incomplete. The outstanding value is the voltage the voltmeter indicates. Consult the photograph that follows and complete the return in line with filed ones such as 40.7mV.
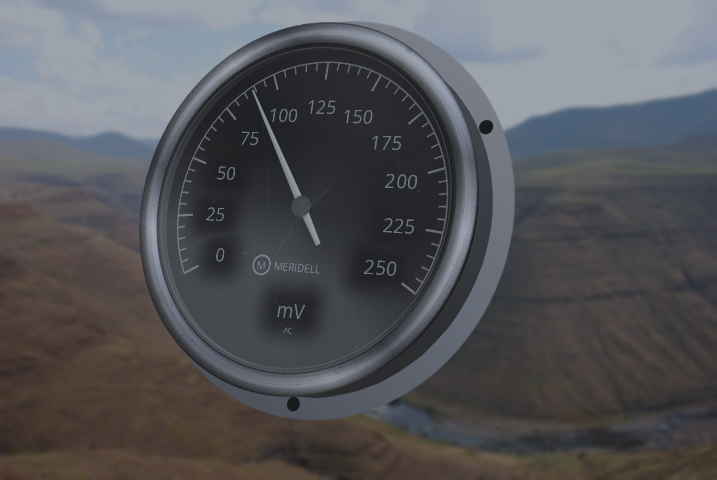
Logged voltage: 90mV
